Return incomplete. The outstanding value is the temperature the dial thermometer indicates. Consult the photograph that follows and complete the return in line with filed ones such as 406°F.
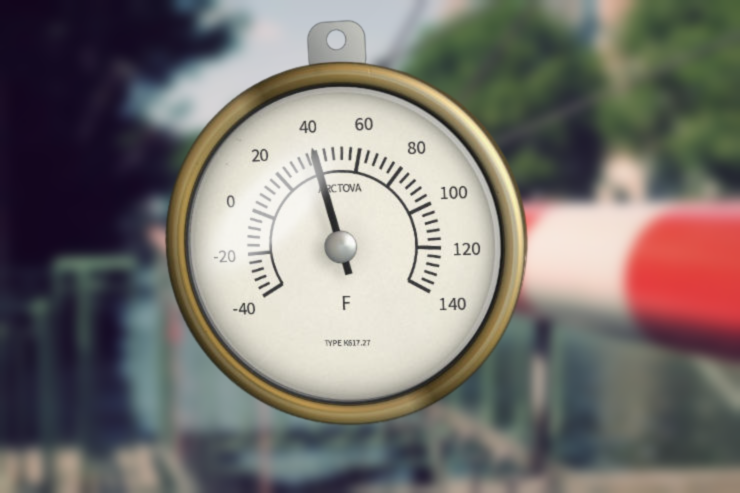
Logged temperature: 40°F
